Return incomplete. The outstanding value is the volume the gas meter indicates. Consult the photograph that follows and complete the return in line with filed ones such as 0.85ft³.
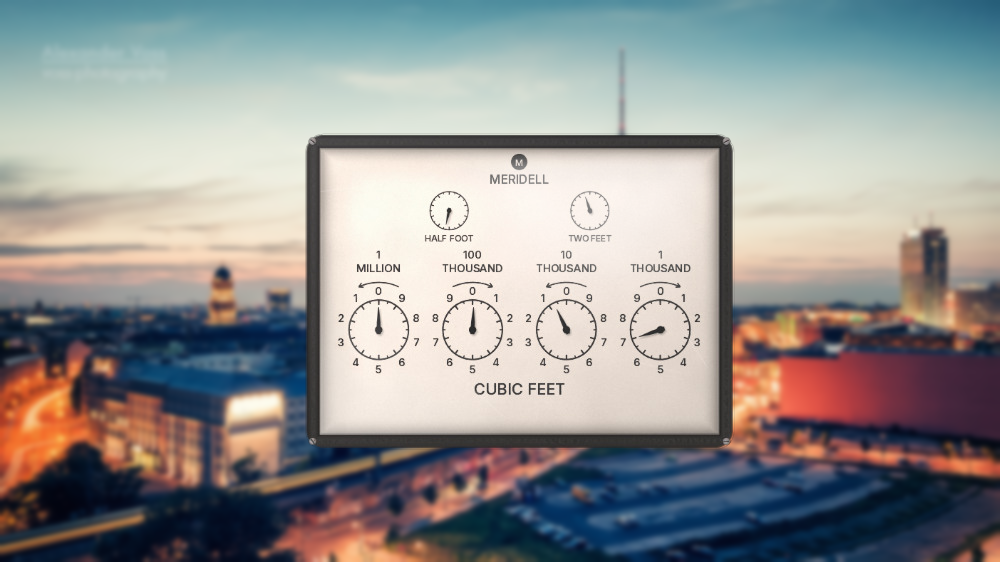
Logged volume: 700ft³
